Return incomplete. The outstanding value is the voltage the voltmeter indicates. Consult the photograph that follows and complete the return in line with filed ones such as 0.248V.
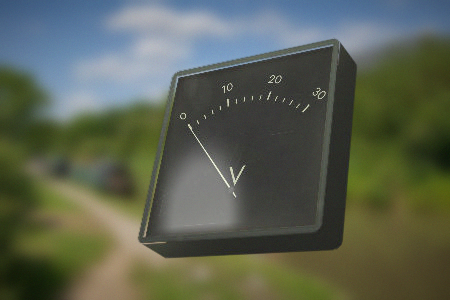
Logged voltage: 0V
